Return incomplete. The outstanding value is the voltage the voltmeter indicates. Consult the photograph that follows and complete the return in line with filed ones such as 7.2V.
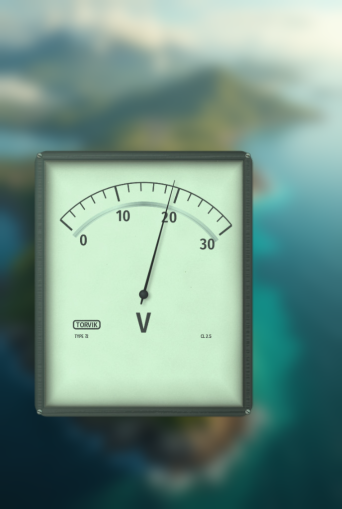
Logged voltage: 19V
